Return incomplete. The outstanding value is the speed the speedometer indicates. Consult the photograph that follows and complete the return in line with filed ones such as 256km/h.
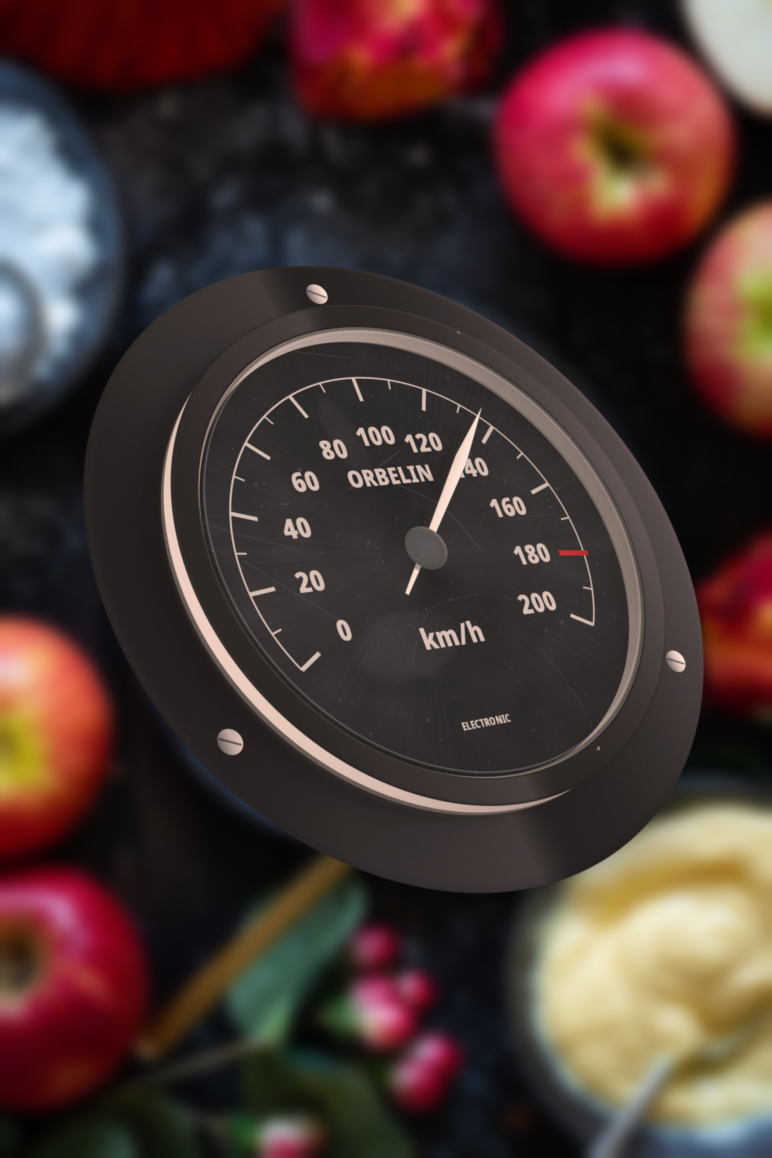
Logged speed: 135km/h
